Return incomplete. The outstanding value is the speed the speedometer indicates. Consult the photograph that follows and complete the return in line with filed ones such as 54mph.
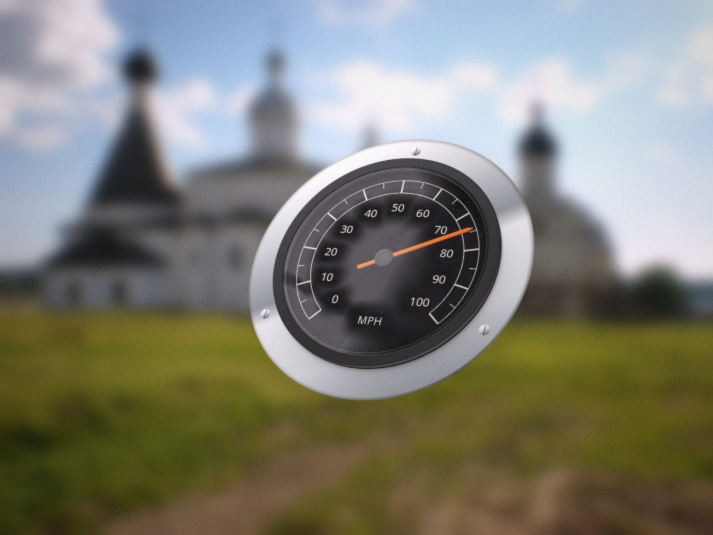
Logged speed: 75mph
